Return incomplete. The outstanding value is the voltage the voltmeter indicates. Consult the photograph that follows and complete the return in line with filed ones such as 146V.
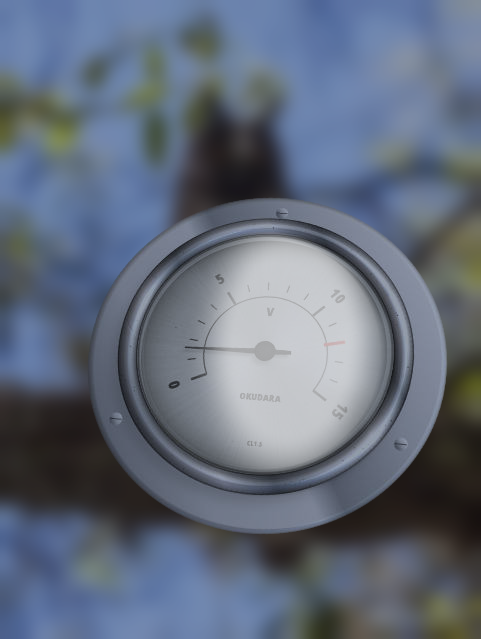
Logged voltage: 1.5V
